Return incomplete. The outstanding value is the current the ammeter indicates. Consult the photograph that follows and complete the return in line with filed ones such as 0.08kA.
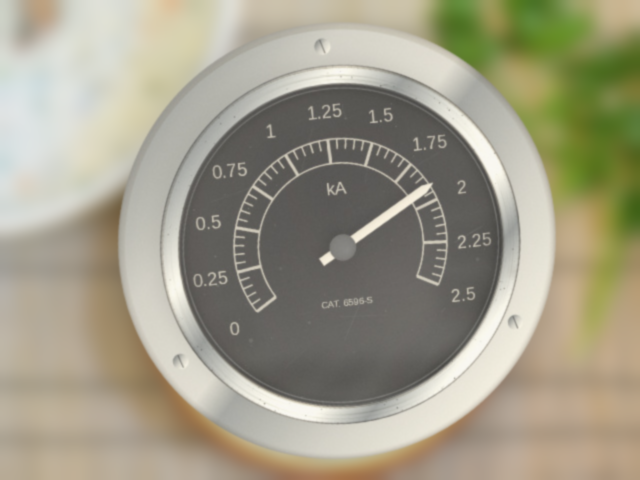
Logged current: 1.9kA
